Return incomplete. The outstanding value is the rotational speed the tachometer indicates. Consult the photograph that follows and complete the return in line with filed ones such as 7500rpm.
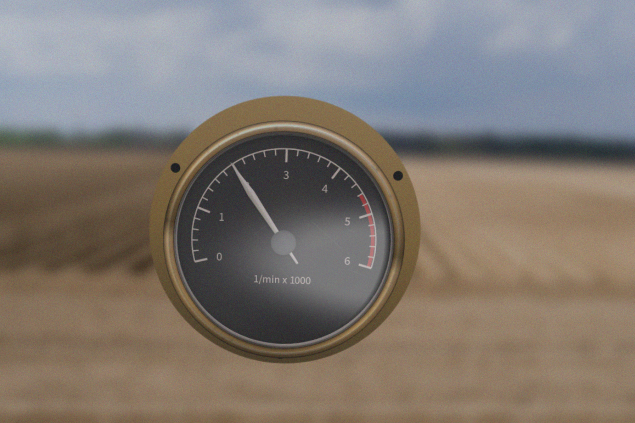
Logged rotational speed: 2000rpm
